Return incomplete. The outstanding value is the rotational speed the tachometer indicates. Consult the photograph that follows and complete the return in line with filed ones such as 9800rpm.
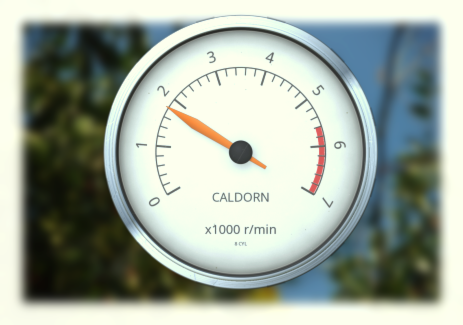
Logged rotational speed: 1800rpm
